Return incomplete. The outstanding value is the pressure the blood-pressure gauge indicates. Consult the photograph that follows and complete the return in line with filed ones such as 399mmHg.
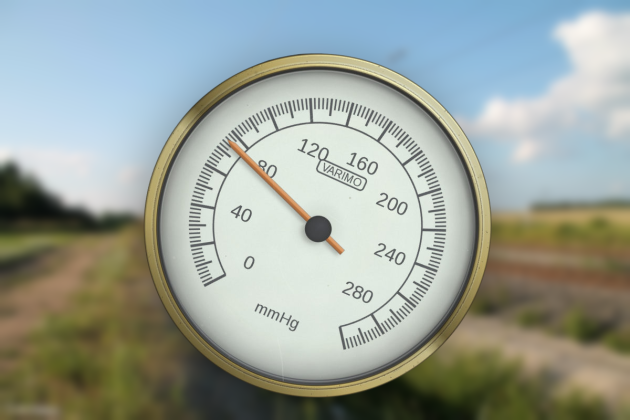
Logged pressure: 76mmHg
